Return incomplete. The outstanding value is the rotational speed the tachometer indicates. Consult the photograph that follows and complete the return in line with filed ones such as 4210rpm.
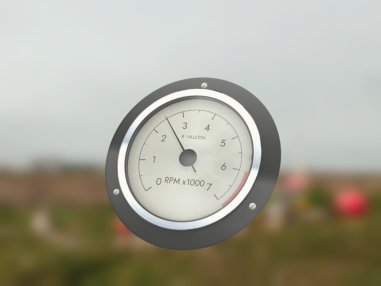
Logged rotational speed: 2500rpm
